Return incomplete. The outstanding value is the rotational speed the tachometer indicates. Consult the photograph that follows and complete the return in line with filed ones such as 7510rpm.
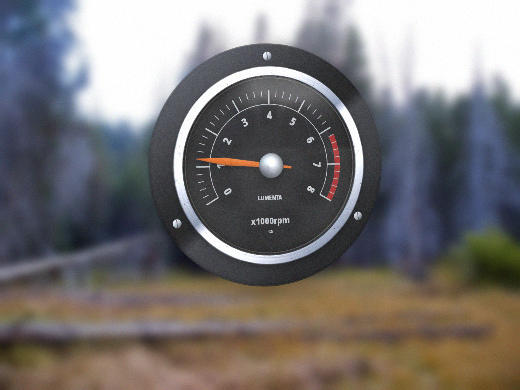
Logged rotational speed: 1200rpm
